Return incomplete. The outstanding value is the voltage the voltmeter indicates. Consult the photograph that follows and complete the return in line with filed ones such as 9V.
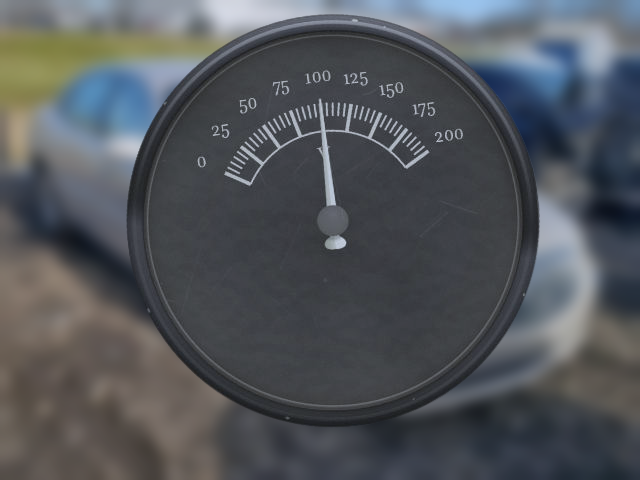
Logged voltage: 100V
